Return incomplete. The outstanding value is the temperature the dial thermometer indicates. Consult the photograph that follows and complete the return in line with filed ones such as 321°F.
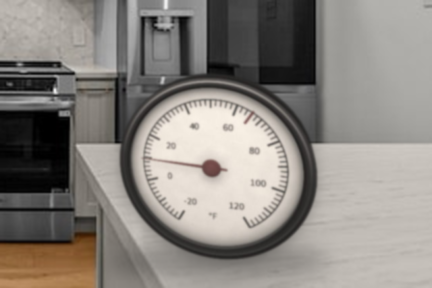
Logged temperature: 10°F
